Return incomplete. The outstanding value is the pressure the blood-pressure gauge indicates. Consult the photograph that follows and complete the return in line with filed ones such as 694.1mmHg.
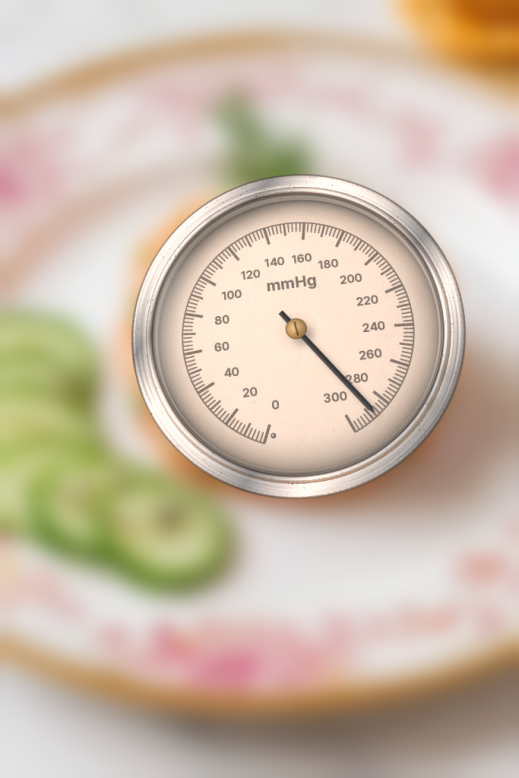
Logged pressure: 288mmHg
